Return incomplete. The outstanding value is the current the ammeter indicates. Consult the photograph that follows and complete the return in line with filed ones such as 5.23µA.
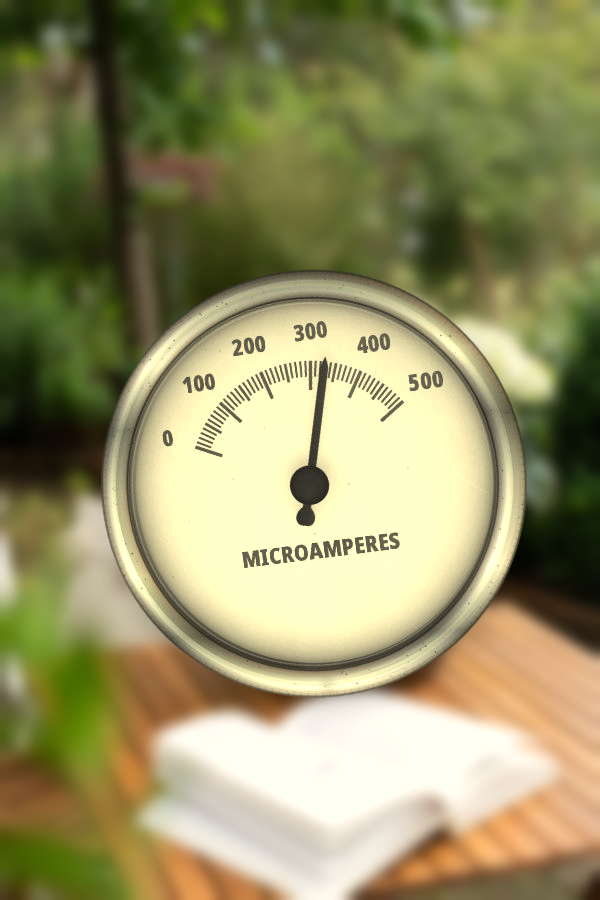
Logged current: 330µA
